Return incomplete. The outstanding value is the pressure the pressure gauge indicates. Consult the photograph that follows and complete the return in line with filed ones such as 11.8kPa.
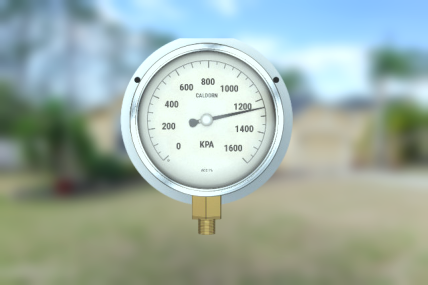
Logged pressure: 1250kPa
